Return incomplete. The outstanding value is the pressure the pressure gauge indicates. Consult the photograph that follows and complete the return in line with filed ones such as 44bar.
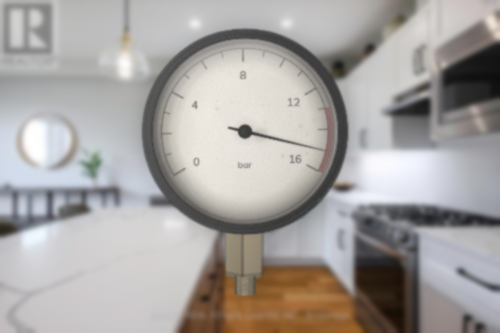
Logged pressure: 15bar
